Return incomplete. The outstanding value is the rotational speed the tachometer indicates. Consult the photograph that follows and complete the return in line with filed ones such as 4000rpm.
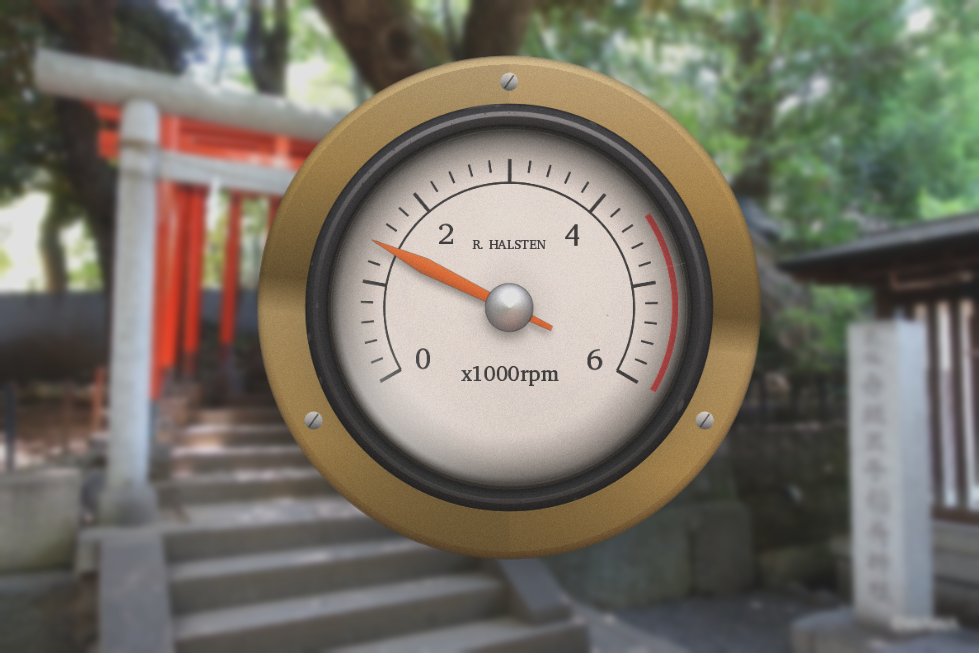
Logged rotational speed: 1400rpm
